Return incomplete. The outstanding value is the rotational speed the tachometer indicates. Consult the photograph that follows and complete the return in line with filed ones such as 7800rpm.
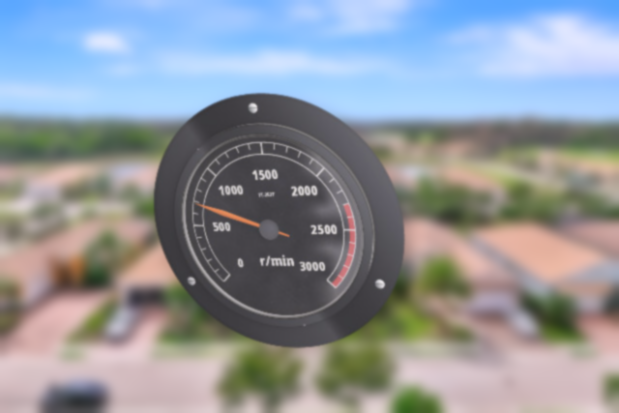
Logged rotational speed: 700rpm
